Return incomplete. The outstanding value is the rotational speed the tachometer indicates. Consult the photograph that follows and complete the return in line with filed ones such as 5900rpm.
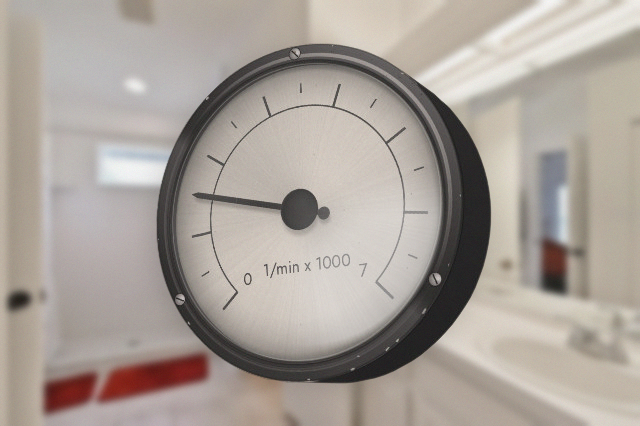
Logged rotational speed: 1500rpm
